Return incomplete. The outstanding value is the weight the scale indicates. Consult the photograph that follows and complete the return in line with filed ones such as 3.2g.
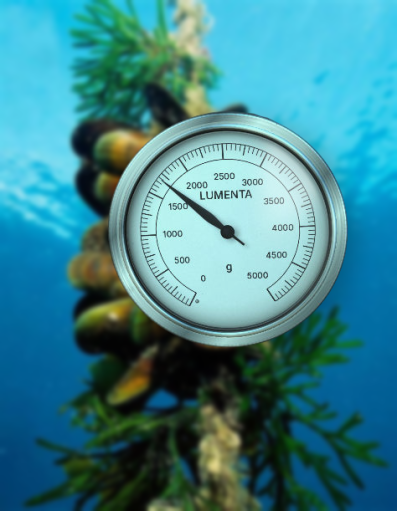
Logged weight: 1700g
